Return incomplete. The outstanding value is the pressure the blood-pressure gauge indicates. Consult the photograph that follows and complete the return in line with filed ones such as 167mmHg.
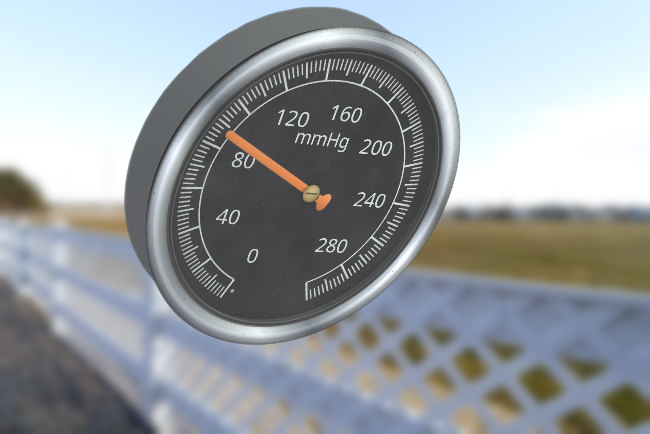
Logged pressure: 88mmHg
